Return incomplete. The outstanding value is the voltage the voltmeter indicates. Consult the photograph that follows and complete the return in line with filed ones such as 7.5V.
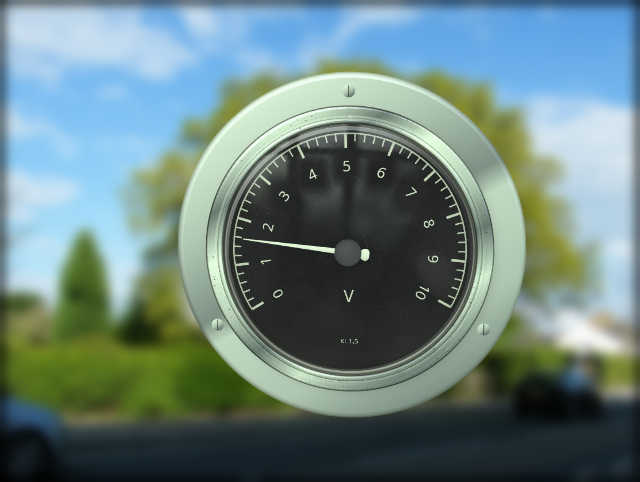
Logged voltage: 1.6V
